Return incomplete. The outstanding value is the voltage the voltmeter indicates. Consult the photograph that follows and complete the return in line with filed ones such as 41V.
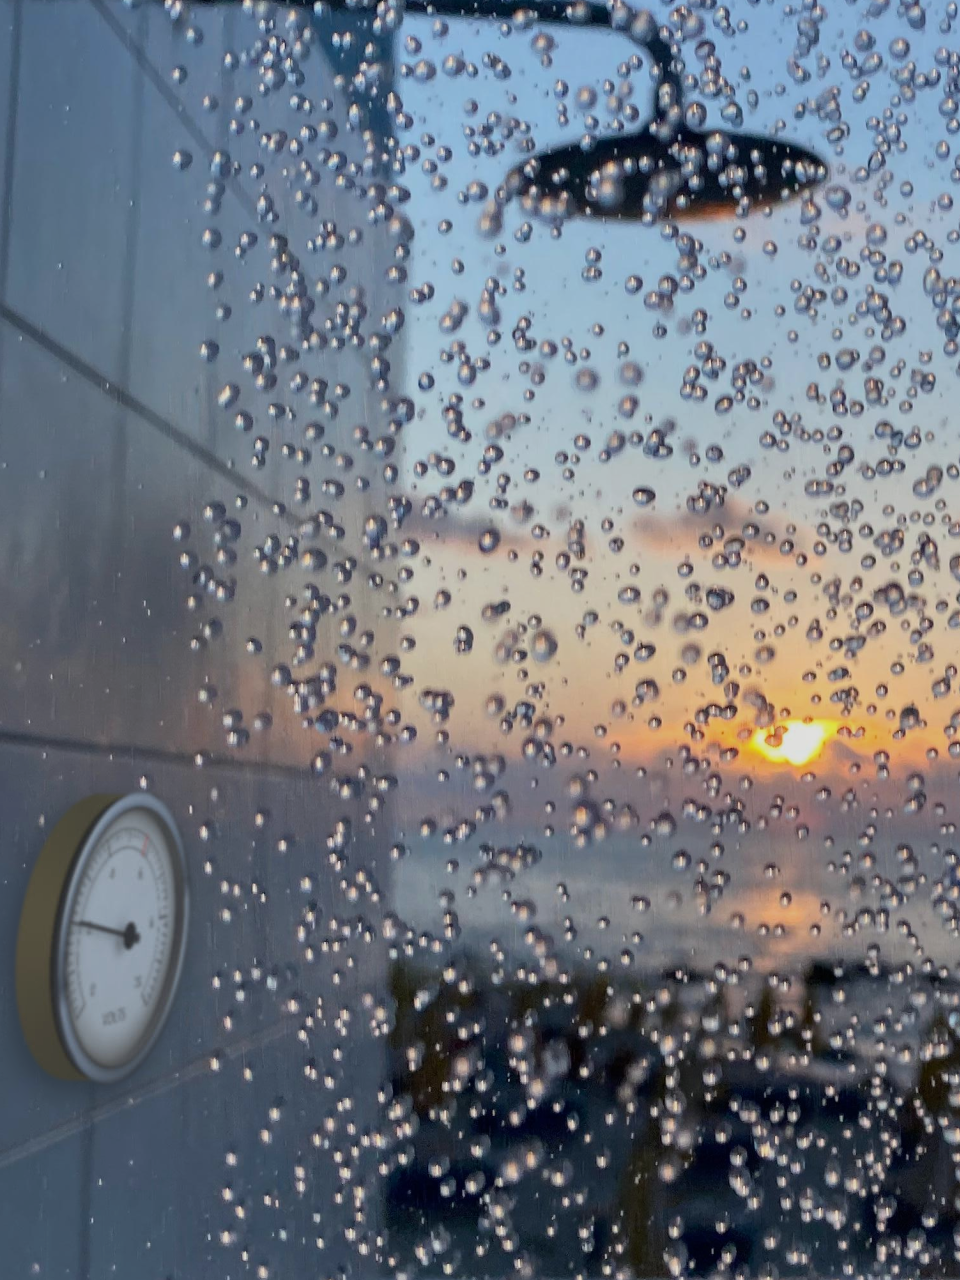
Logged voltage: 2V
